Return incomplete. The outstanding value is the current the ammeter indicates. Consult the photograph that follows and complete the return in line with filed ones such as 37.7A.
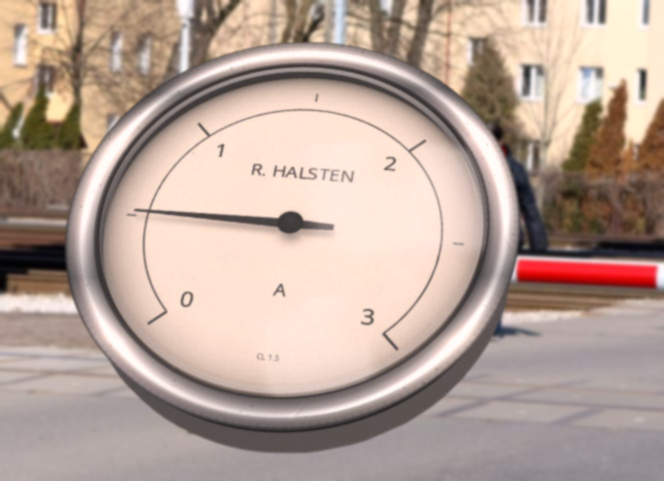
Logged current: 0.5A
